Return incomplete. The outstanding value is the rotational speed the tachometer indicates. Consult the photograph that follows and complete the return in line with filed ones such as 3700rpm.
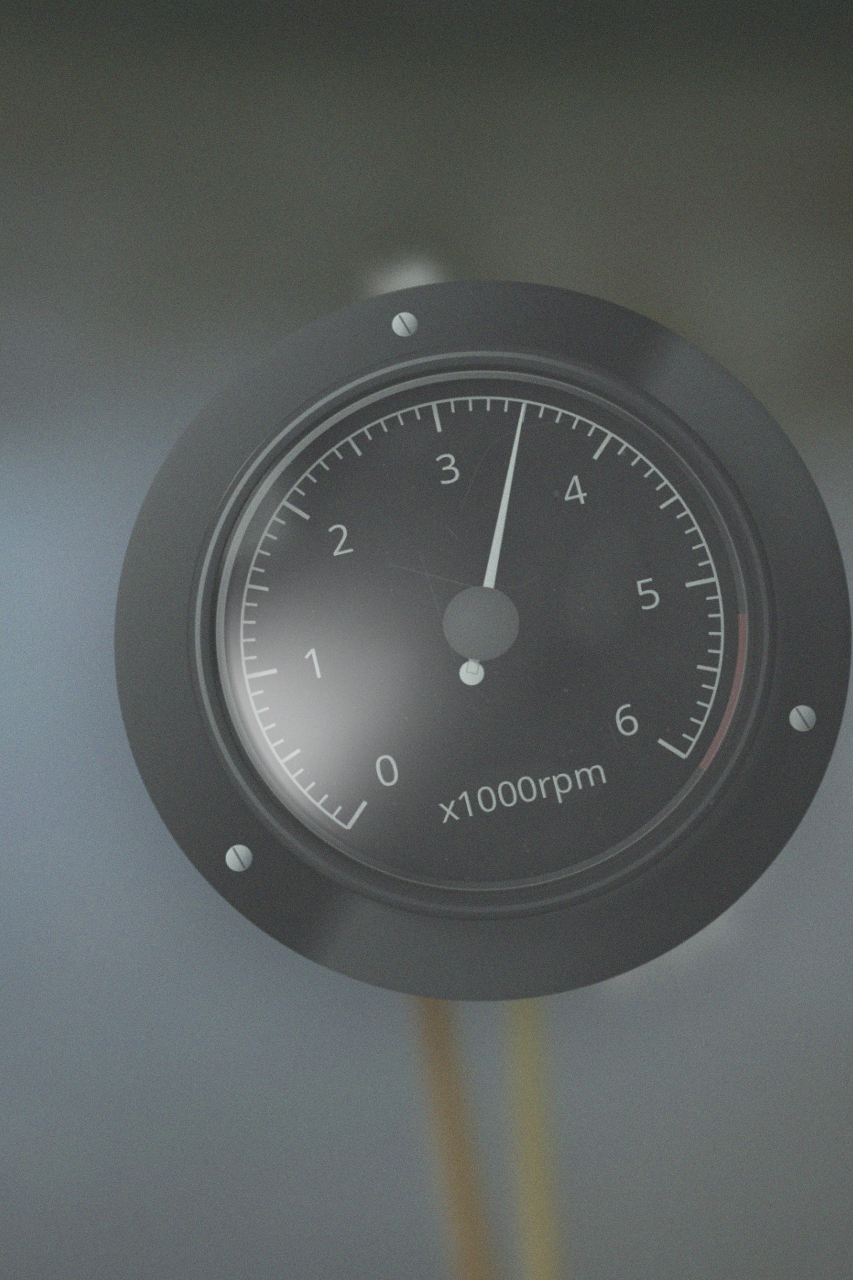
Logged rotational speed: 3500rpm
